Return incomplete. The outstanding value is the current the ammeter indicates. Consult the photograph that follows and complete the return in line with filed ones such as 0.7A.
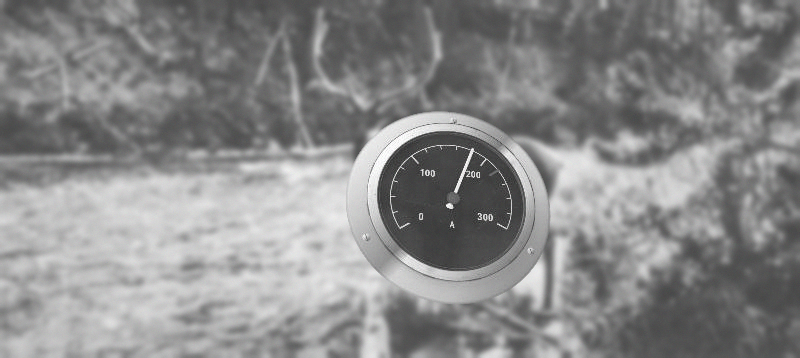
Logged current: 180A
